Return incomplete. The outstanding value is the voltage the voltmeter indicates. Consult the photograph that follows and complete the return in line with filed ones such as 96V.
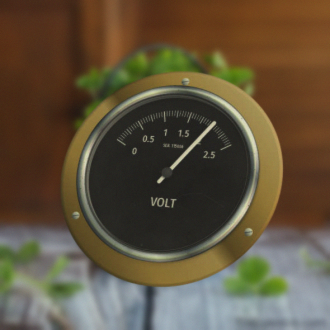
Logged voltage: 2V
